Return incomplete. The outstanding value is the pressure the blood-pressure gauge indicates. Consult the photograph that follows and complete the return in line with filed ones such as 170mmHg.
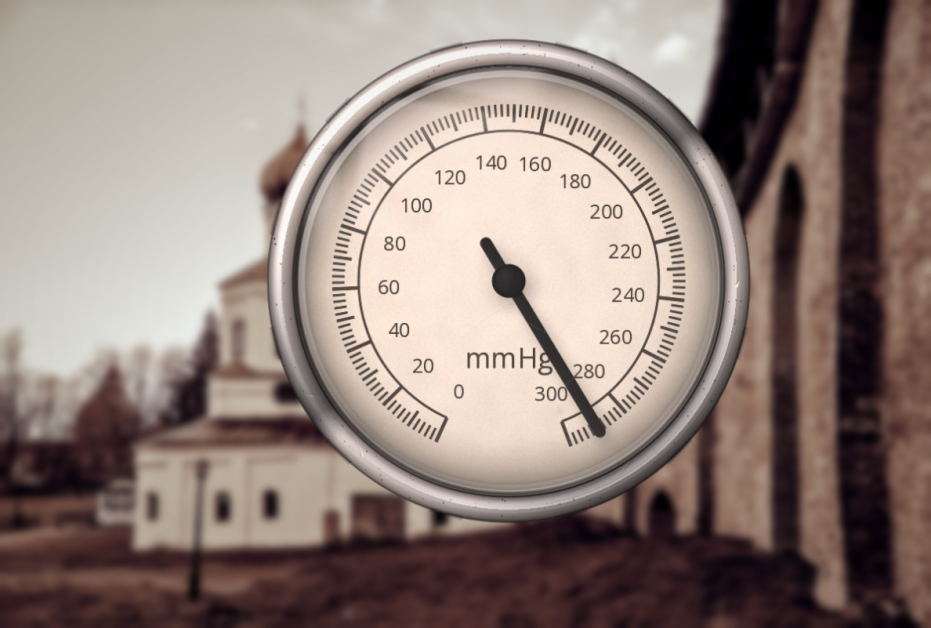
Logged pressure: 290mmHg
